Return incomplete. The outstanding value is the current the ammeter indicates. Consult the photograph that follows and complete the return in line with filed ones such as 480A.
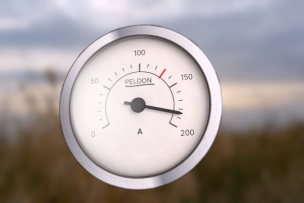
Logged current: 185A
